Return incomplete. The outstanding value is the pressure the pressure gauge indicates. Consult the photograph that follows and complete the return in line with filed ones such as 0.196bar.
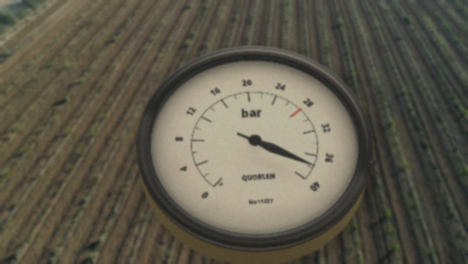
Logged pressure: 38bar
